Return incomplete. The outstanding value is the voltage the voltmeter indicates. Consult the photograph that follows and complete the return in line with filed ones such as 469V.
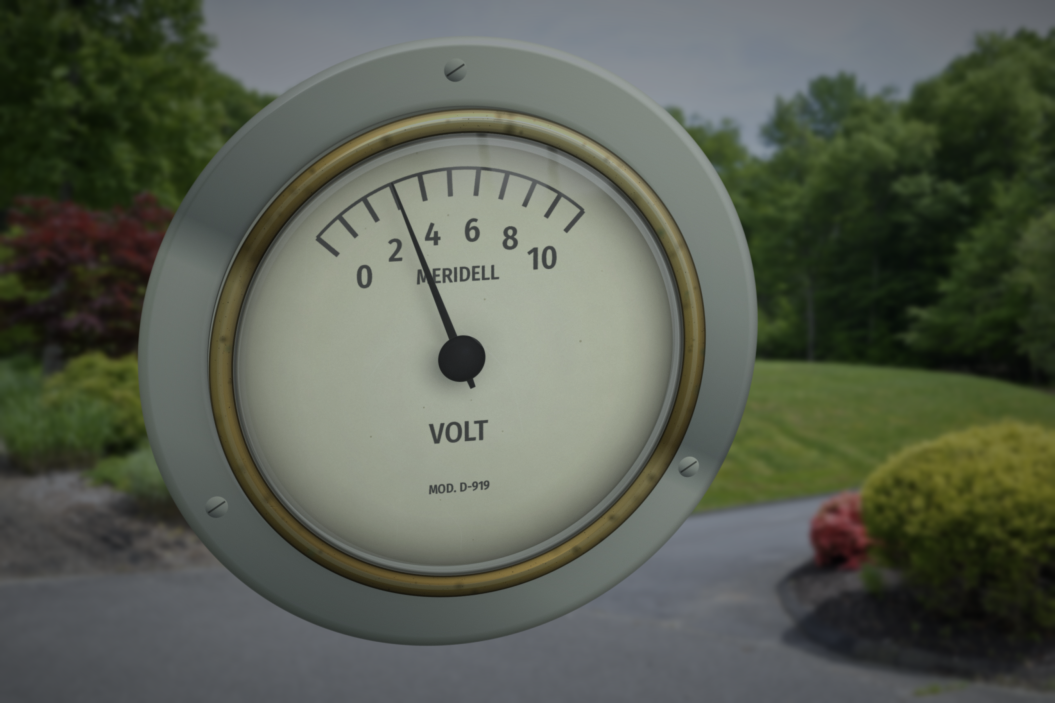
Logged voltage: 3V
